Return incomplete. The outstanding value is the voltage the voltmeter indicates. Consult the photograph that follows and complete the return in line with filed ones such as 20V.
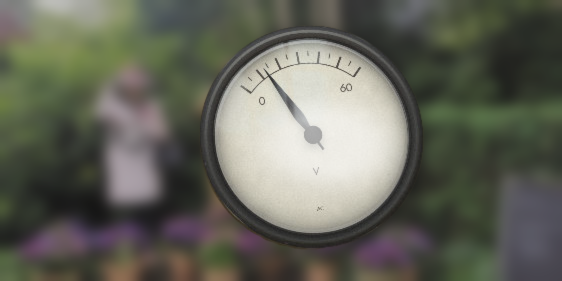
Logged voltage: 12.5V
